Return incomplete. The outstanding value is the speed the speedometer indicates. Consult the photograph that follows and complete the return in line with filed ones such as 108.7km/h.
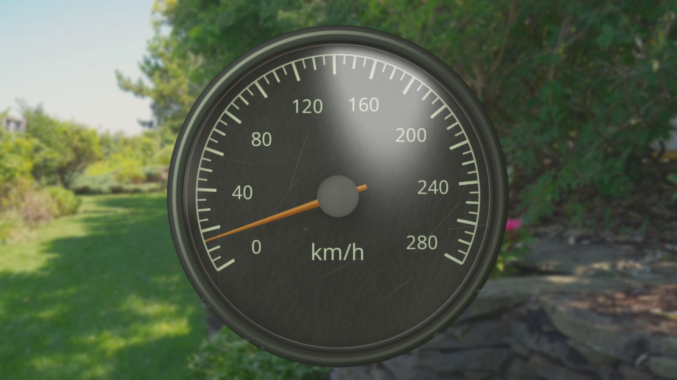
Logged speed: 15km/h
